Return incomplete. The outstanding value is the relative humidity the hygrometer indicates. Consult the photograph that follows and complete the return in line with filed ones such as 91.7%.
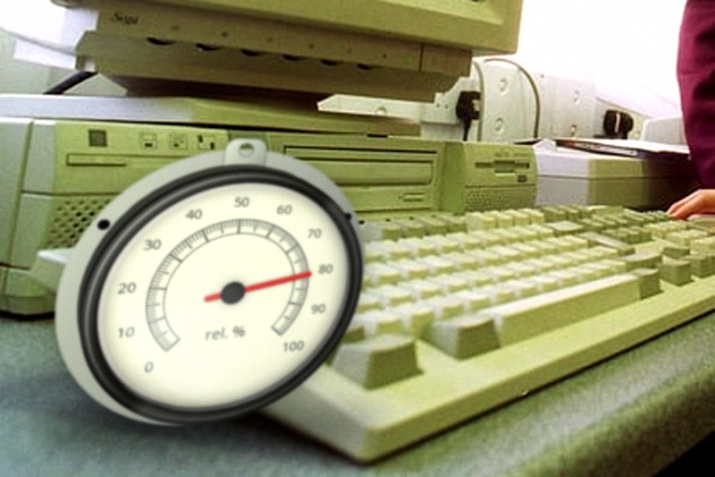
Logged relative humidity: 80%
